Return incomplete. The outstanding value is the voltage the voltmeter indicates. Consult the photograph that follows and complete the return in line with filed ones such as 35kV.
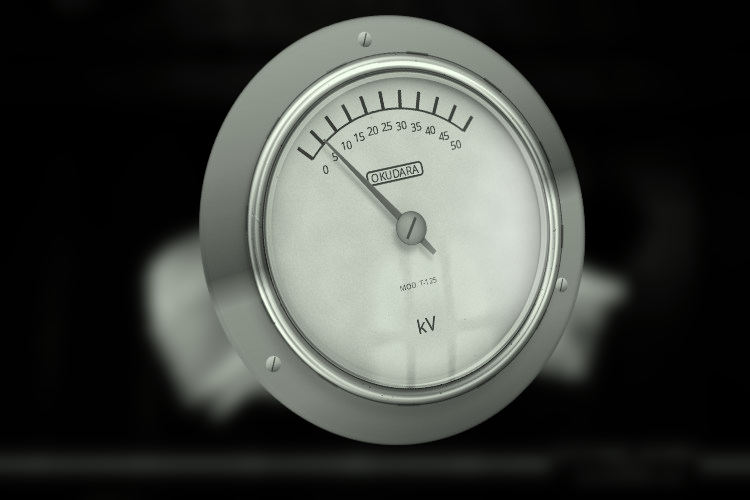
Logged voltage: 5kV
